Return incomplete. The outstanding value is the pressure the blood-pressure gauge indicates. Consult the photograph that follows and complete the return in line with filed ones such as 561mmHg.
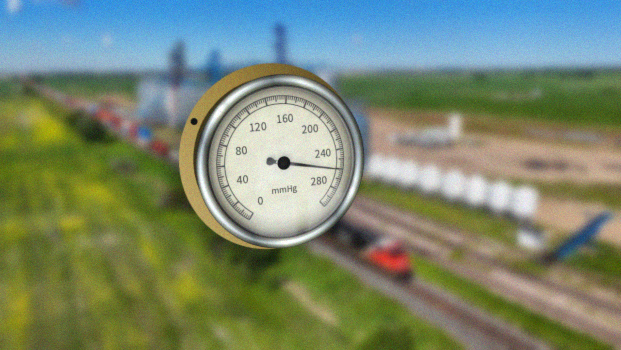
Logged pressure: 260mmHg
